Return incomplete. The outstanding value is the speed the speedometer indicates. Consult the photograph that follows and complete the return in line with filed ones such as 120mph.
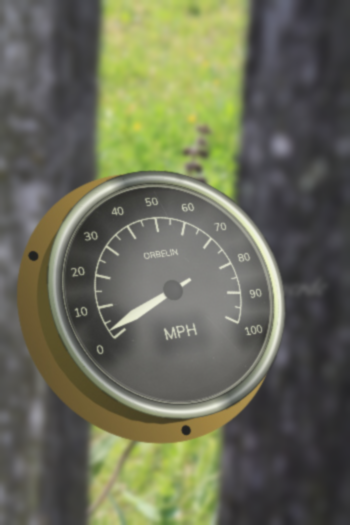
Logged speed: 2.5mph
